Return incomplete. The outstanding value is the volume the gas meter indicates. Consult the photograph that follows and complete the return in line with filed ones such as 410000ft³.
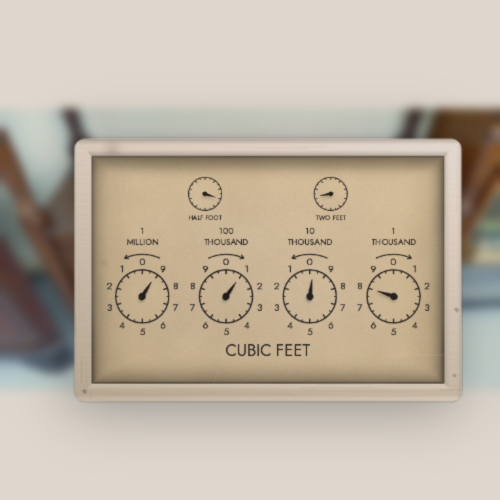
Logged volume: 909800ft³
